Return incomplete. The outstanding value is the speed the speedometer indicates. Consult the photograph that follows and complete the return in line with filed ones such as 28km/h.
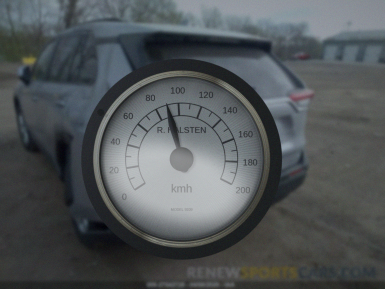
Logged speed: 90km/h
